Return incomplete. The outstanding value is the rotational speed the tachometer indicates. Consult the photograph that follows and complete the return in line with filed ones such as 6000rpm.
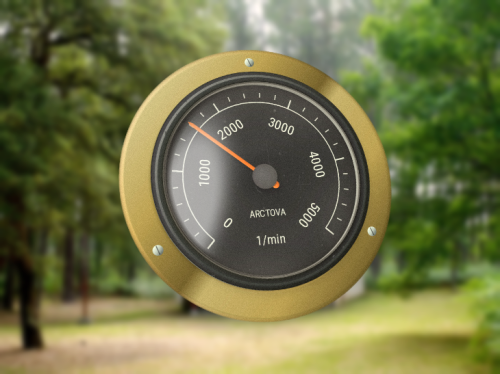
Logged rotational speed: 1600rpm
